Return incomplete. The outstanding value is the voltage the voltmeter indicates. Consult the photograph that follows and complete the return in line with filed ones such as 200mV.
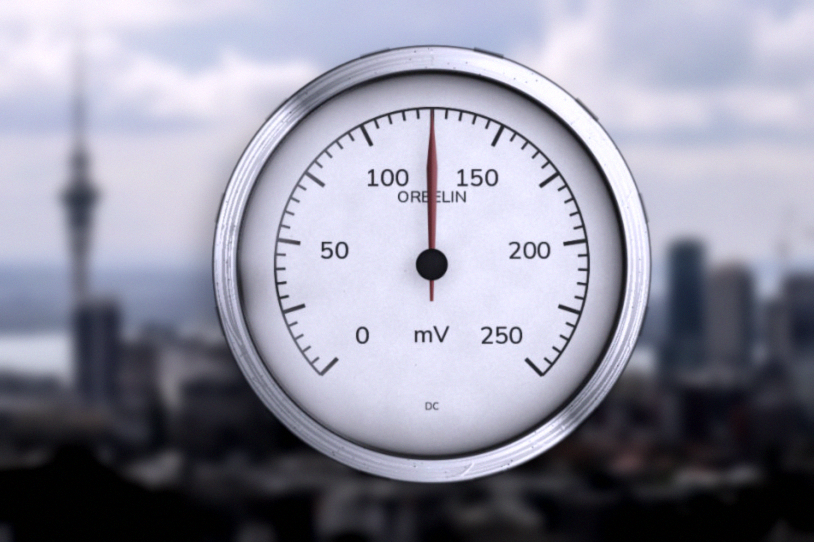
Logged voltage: 125mV
